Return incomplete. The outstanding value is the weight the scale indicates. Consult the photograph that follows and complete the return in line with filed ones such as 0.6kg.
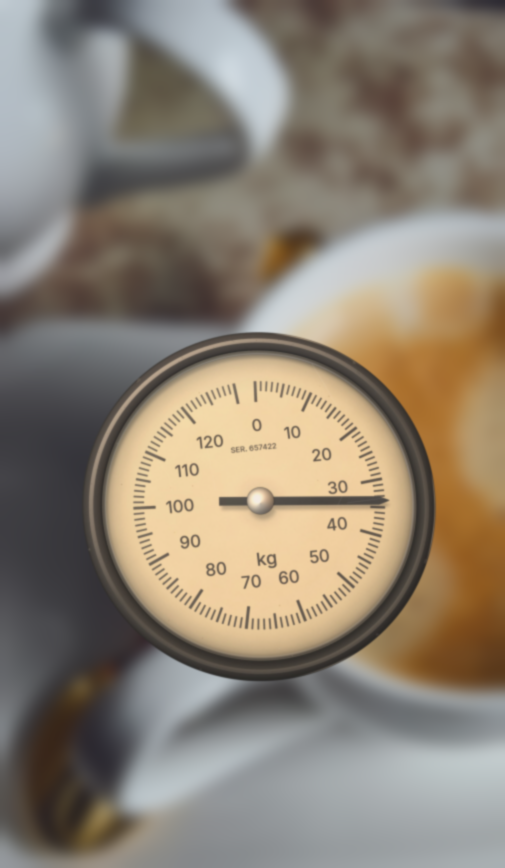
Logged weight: 34kg
